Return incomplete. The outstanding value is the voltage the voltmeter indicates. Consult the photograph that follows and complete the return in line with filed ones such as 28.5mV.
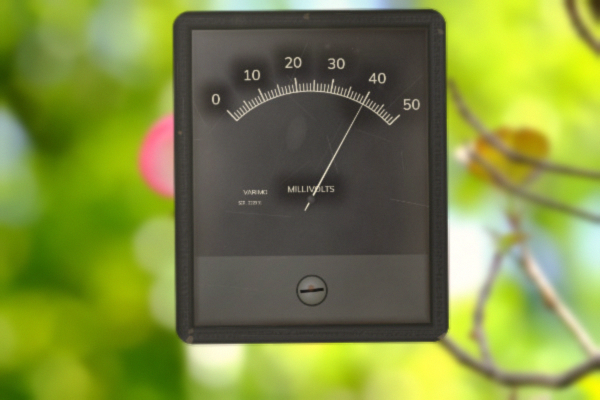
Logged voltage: 40mV
